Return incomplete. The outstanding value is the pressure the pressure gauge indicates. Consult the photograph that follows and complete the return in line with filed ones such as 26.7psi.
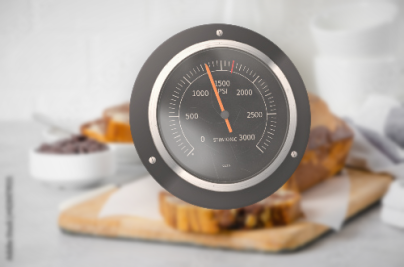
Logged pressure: 1300psi
